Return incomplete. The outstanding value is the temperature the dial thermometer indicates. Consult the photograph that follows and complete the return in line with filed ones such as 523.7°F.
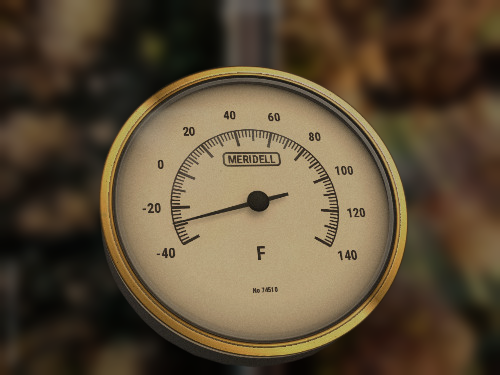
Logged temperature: -30°F
